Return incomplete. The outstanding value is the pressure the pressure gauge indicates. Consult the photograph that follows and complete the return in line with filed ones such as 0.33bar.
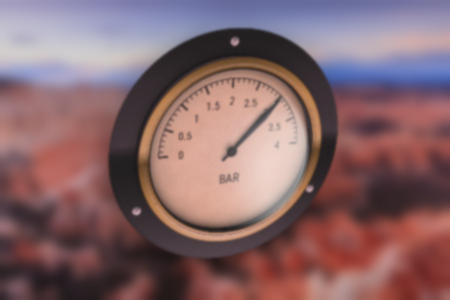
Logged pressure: 3bar
